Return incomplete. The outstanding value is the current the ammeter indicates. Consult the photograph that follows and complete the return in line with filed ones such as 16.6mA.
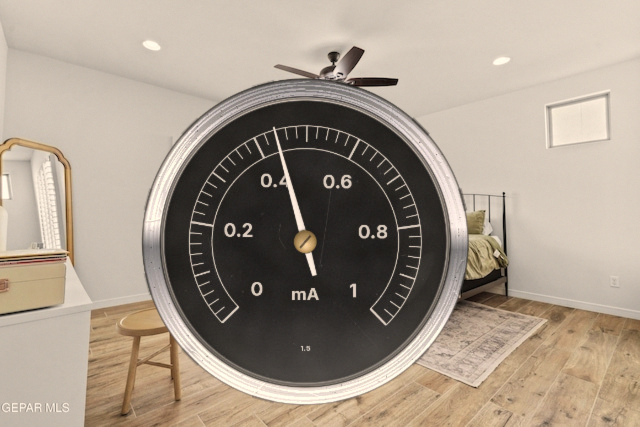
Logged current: 0.44mA
